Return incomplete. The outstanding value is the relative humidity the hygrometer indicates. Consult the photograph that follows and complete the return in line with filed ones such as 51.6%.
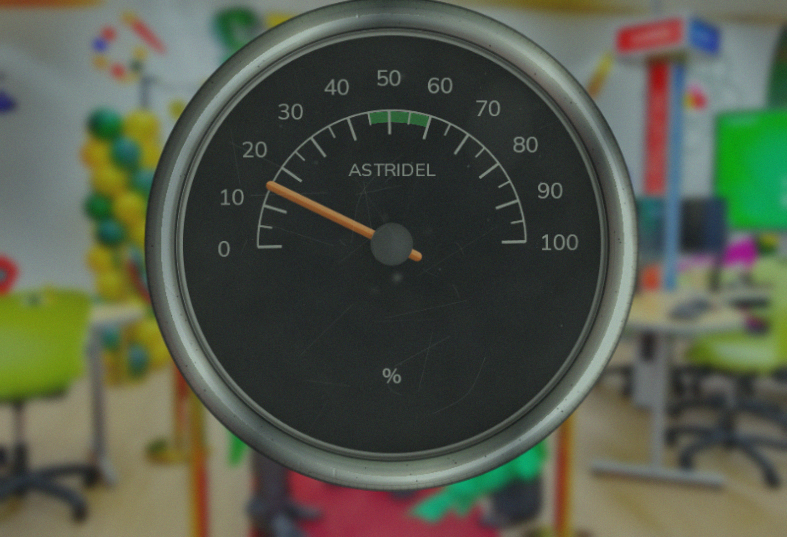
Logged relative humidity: 15%
